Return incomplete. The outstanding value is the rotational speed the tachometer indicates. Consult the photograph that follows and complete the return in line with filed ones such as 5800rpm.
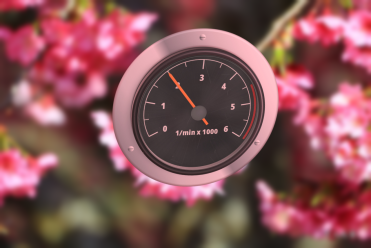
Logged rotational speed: 2000rpm
